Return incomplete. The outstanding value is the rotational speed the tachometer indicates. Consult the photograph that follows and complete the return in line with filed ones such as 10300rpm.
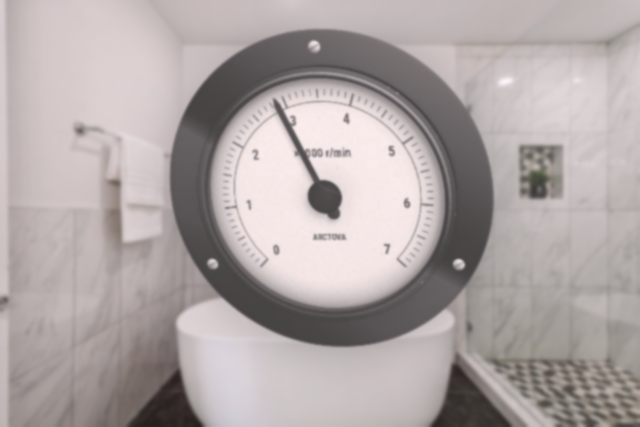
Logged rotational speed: 2900rpm
